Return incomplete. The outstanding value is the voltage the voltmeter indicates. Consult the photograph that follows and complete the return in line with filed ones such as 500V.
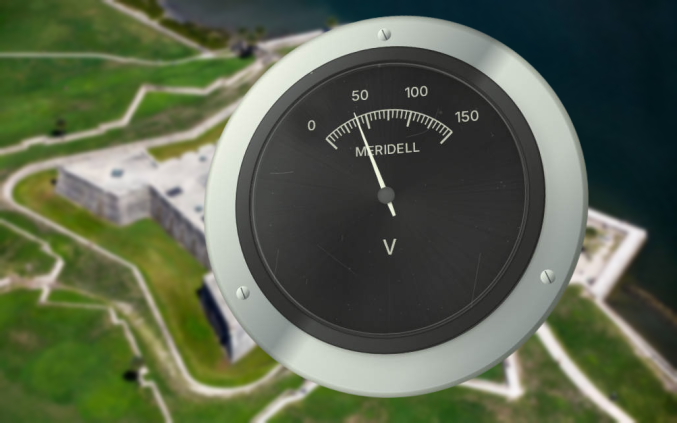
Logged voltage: 40V
